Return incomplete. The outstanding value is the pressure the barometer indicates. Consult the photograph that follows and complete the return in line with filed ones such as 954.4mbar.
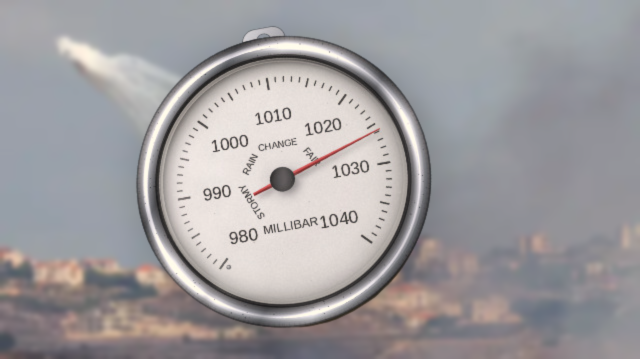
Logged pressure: 1026mbar
